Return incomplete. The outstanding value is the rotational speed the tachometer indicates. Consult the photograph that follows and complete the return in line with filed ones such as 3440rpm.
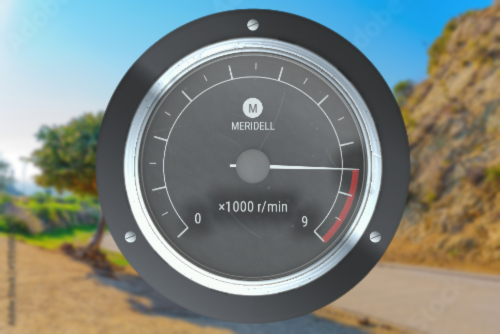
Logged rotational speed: 7500rpm
